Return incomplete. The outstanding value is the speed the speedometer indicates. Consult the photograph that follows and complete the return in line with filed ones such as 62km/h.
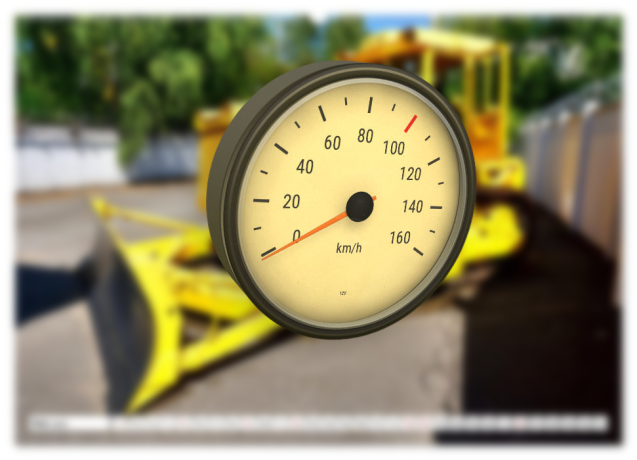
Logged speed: 0km/h
